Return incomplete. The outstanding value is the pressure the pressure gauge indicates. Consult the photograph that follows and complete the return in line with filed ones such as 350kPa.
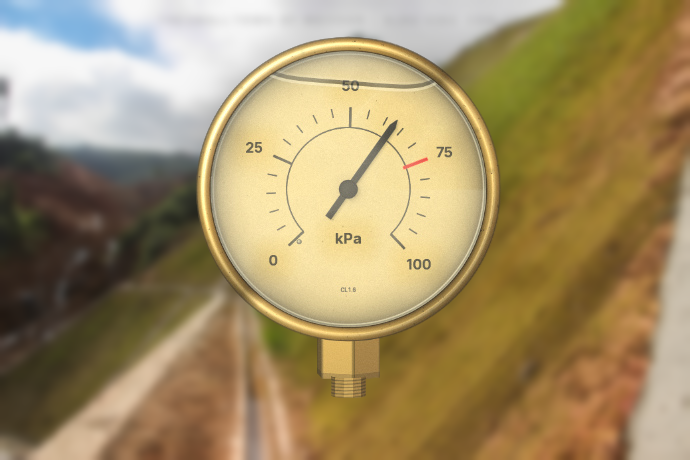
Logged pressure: 62.5kPa
